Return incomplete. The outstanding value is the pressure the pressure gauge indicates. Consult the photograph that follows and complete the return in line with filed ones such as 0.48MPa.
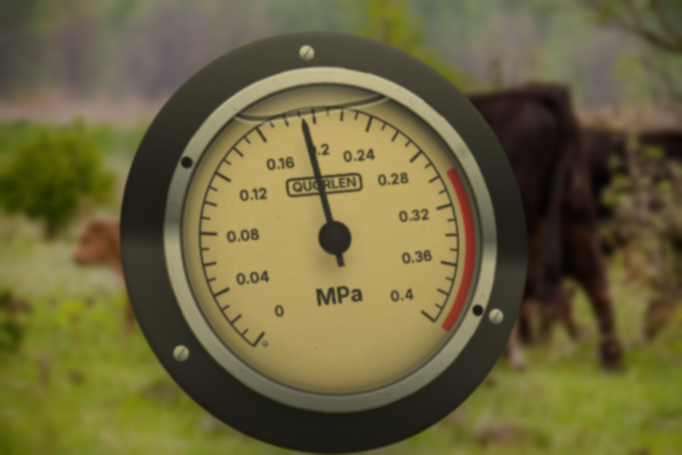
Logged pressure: 0.19MPa
